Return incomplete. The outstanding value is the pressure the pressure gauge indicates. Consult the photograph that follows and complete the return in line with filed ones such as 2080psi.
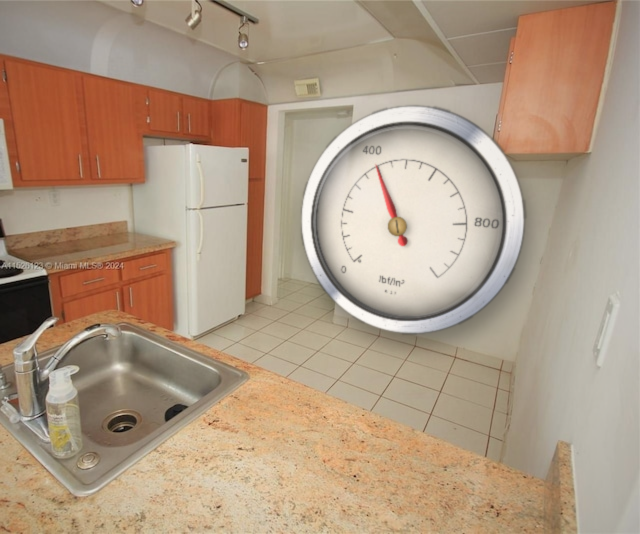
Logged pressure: 400psi
